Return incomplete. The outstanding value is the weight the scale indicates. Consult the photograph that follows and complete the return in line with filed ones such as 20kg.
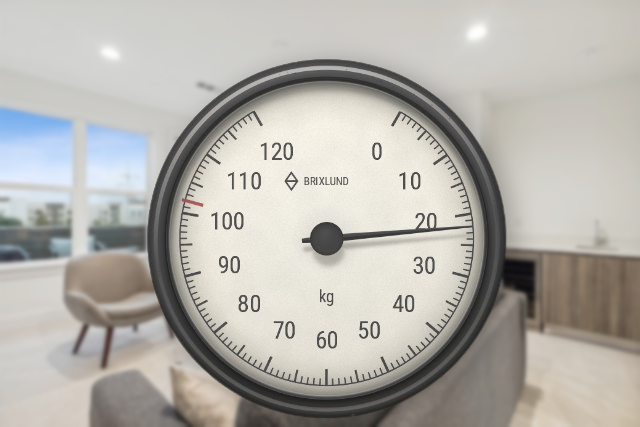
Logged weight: 22kg
